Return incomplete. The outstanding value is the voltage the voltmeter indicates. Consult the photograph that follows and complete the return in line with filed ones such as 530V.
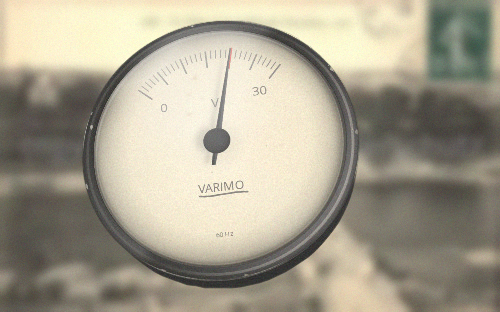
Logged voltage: 20V
